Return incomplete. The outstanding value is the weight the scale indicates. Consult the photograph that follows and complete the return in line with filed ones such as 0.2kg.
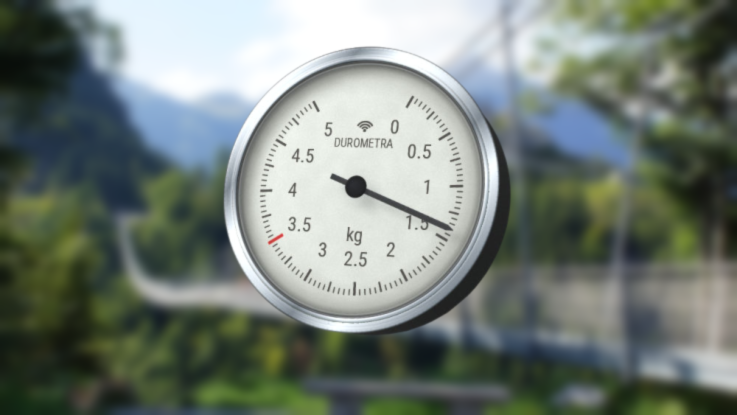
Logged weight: 1.4kg
